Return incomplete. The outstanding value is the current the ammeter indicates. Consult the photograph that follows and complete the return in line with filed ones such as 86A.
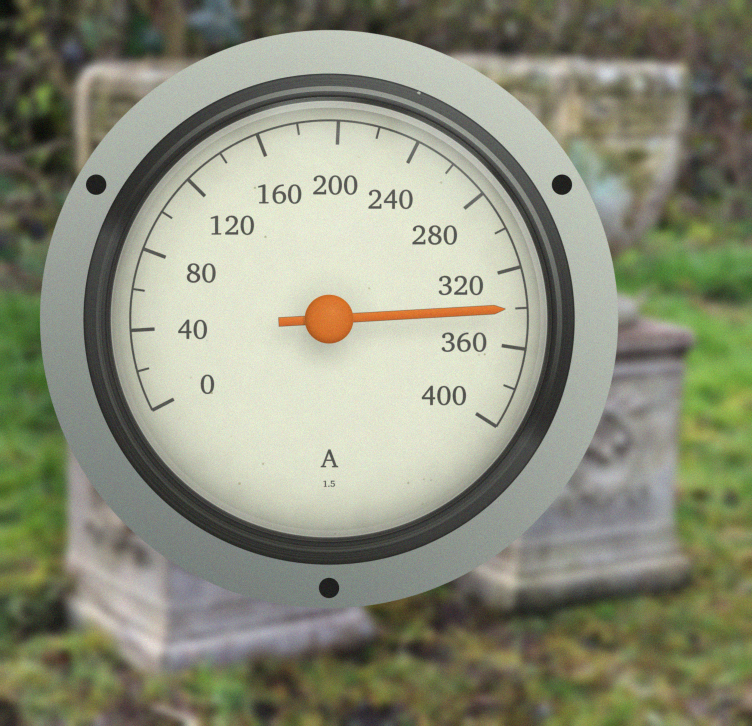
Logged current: 340A
